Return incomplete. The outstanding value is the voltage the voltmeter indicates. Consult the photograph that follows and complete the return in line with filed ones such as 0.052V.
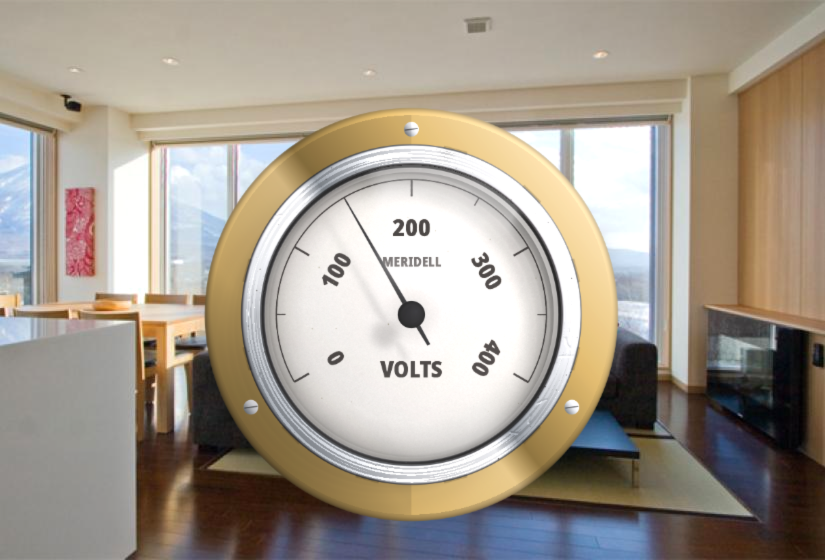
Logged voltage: 150V
